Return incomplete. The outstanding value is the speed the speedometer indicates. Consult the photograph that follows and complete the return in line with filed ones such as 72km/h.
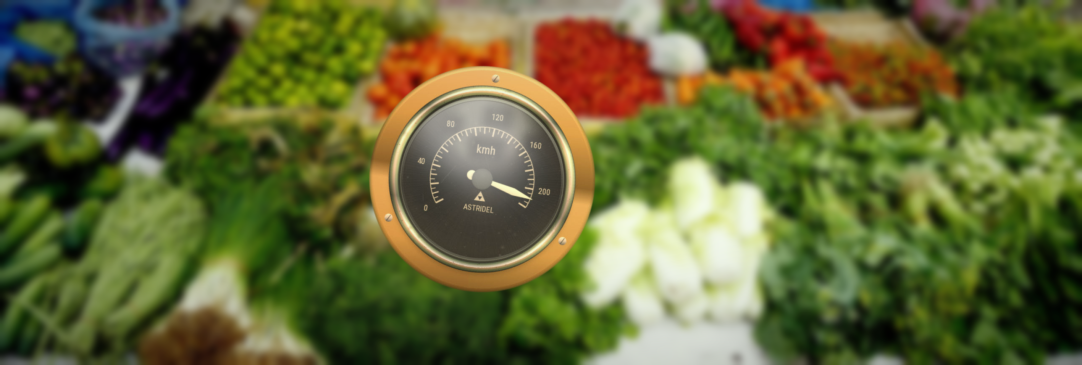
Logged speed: 210km/h
